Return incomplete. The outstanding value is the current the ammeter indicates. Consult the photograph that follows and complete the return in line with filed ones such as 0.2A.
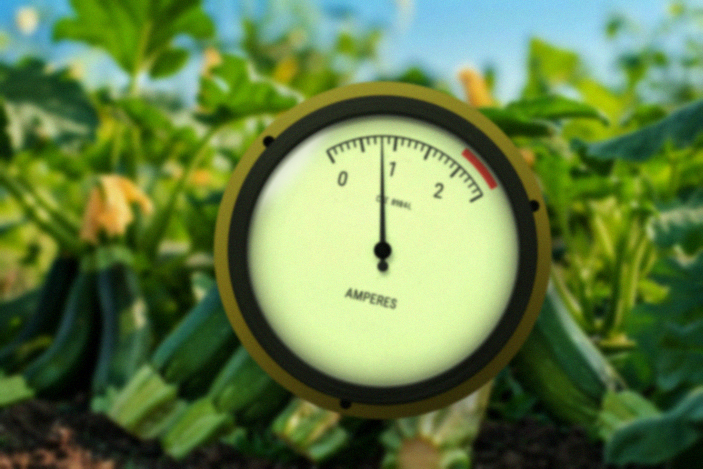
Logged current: 0.8A
